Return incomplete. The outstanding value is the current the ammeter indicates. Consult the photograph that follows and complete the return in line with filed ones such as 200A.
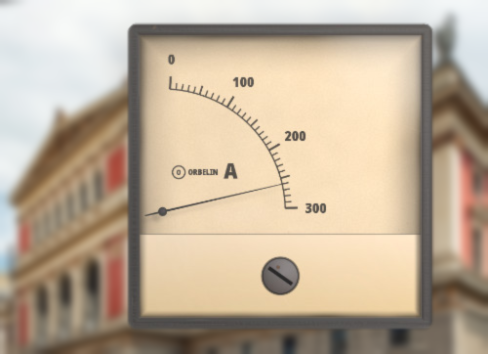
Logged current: 260A
